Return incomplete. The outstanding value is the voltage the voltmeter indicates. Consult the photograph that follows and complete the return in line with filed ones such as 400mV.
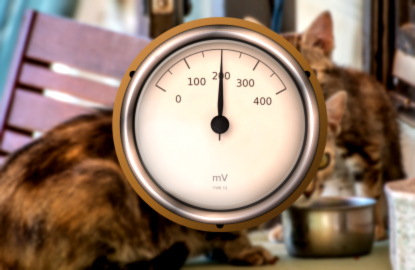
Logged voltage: 200mV
